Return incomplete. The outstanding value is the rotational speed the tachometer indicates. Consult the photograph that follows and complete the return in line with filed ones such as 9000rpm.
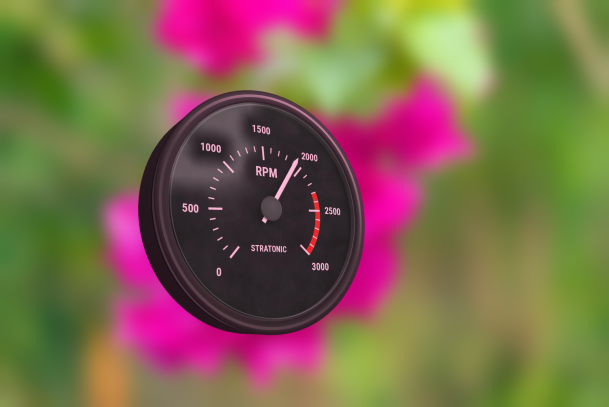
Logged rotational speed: 1900rpm
